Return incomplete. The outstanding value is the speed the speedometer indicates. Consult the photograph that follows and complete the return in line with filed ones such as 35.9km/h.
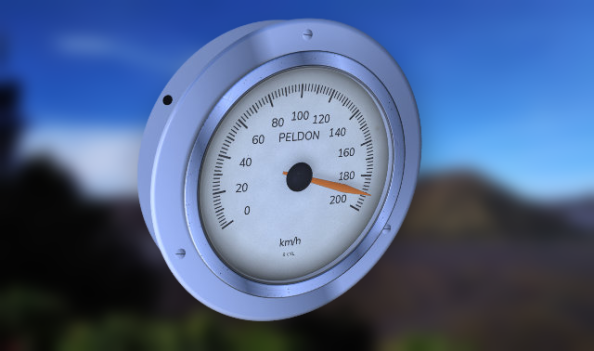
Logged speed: 190km/h
